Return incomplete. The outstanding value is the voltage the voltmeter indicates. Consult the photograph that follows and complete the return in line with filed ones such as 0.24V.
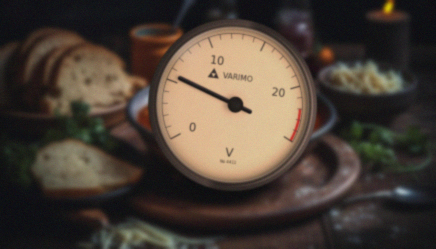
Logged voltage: 5.5V
